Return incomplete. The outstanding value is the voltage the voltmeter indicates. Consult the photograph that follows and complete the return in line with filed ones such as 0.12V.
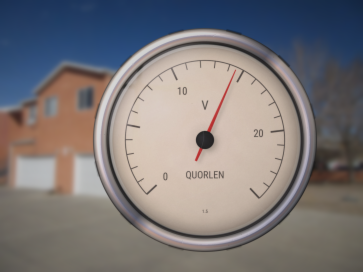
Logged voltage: 14.5V
